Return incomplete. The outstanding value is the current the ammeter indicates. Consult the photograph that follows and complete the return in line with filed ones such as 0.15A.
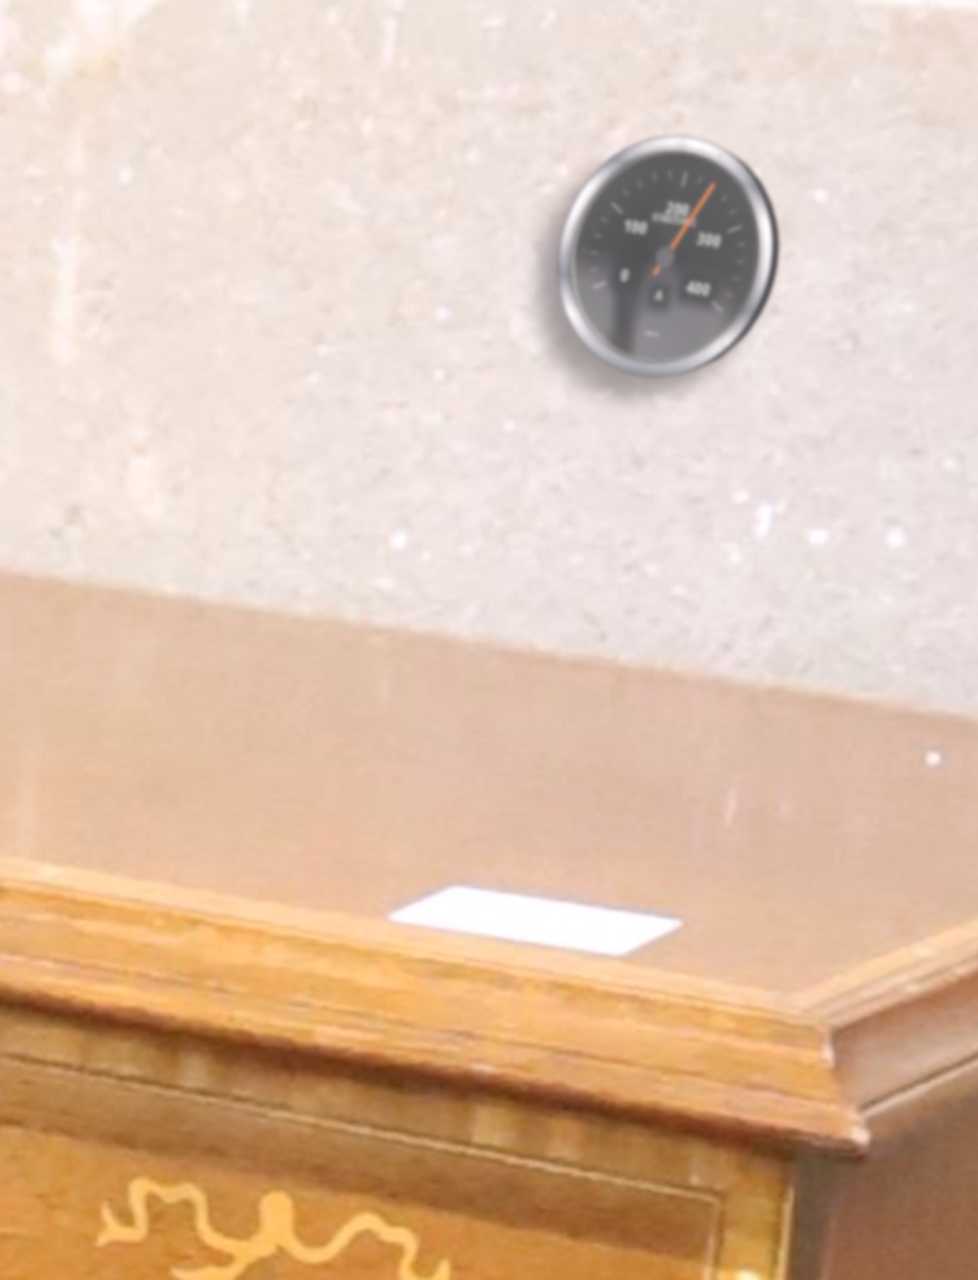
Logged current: 240A
